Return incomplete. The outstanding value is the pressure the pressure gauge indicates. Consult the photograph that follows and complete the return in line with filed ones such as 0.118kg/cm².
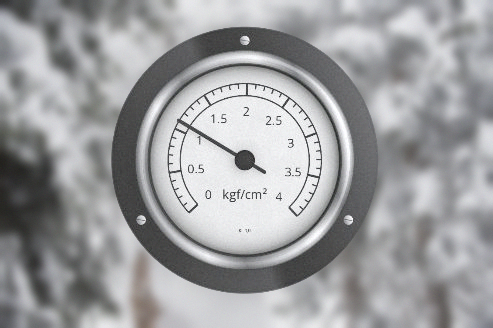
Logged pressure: 1.1kg/cm²
